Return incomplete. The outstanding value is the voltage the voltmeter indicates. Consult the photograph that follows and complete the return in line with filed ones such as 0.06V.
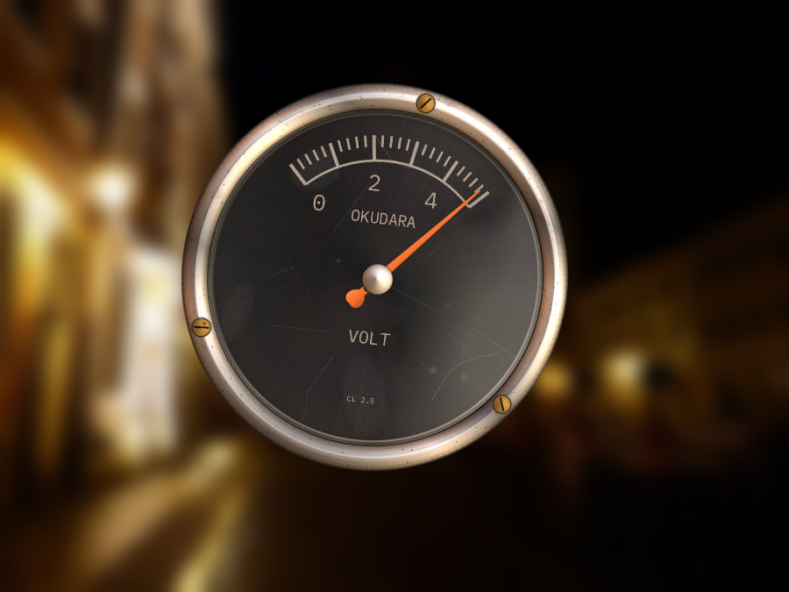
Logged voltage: 4.8V
